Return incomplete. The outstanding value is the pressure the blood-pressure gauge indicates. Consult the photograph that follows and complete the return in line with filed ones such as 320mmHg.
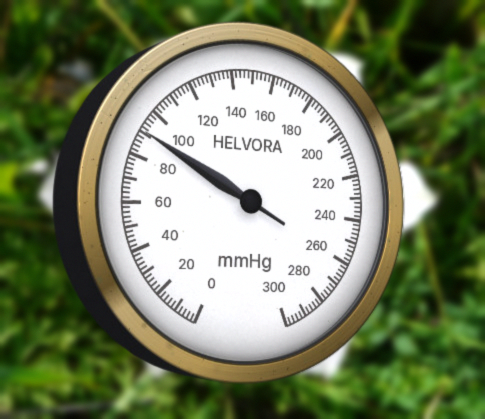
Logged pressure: 90mmHg
